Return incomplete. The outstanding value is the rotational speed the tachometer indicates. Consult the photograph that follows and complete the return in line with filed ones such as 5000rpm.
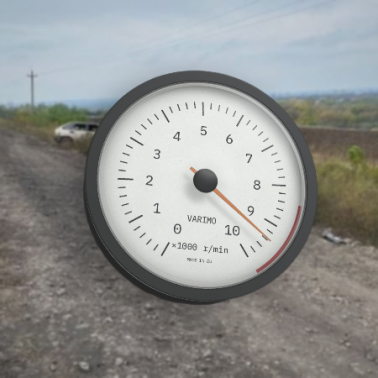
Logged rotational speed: 9400rpm
